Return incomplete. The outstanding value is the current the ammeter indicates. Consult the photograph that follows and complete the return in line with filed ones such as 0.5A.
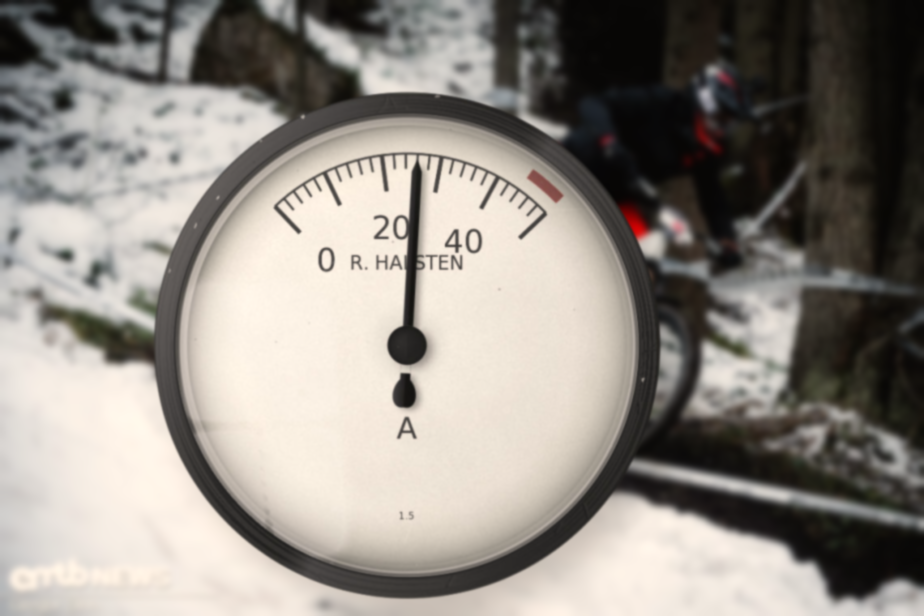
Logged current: 26A
